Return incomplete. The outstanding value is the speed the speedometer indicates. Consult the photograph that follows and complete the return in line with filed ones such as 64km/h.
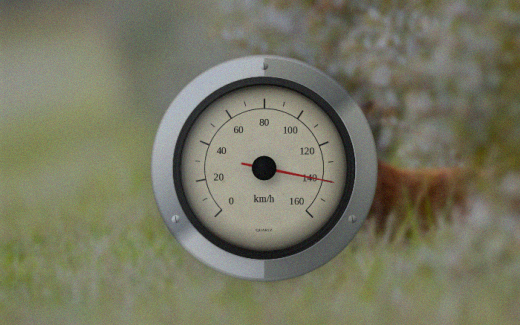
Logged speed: 140km/h
